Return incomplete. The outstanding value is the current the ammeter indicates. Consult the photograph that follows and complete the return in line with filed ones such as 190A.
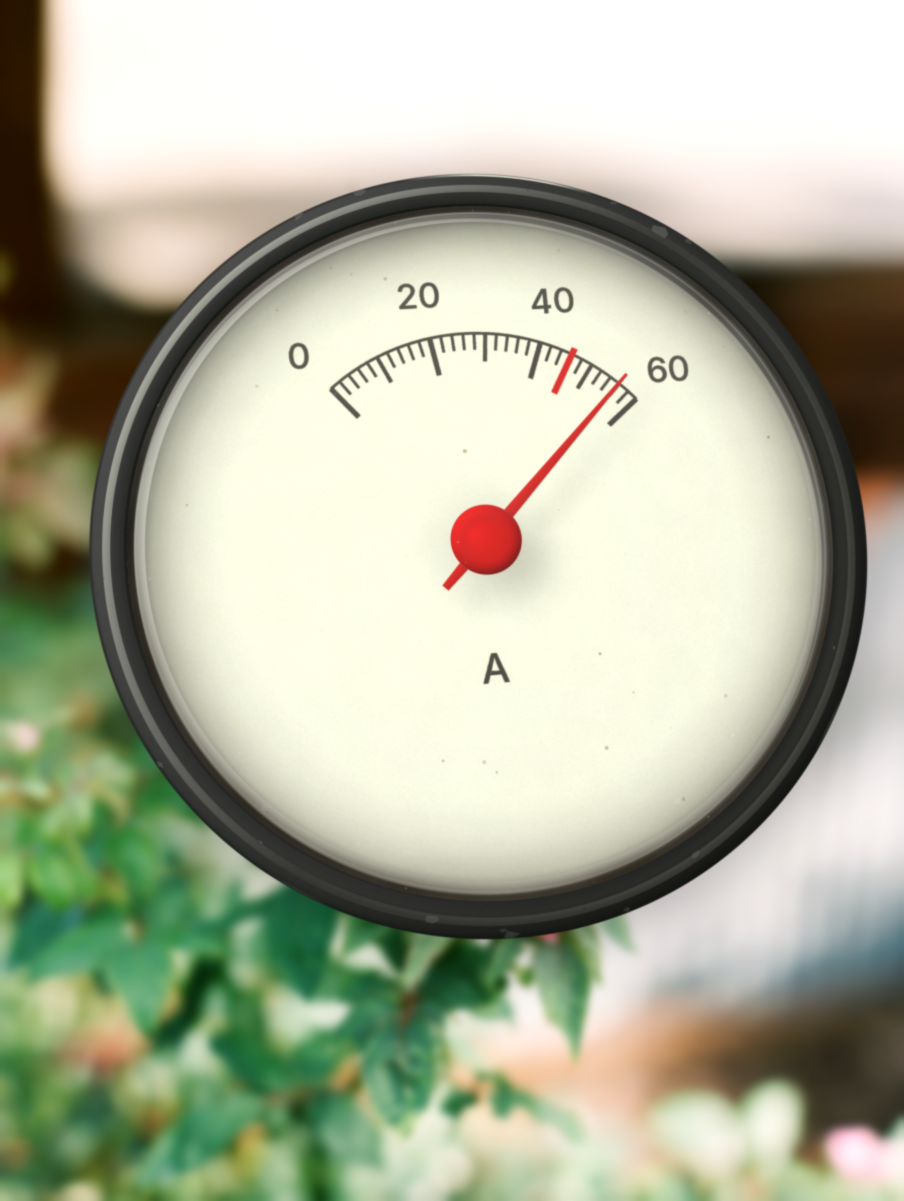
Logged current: 56A
